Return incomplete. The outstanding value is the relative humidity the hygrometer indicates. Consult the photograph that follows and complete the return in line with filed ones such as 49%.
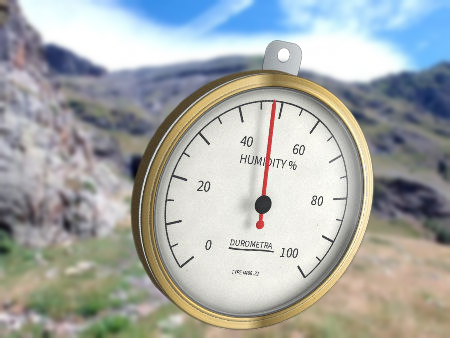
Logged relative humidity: 47.5%
